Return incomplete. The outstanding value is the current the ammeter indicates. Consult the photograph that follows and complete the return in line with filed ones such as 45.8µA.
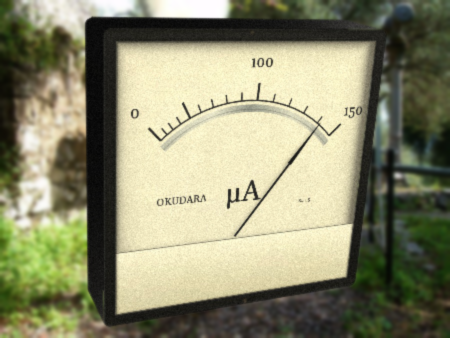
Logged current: 140µA
